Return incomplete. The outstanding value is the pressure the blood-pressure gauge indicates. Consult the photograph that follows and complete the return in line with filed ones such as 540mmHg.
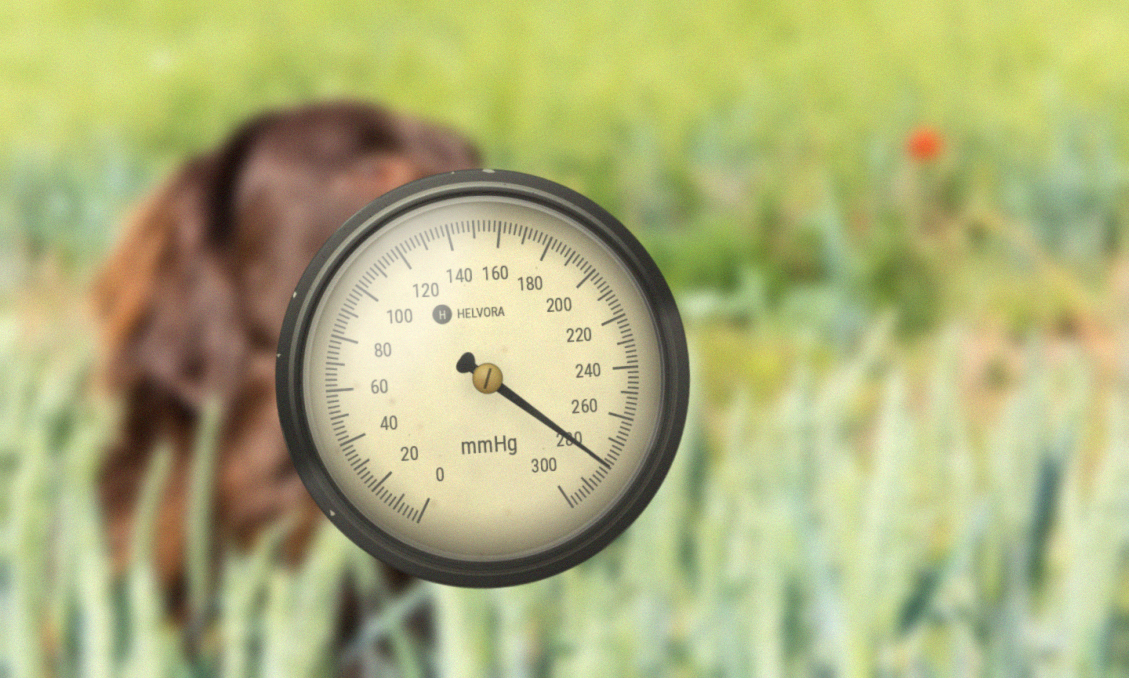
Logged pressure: 280mmHg
